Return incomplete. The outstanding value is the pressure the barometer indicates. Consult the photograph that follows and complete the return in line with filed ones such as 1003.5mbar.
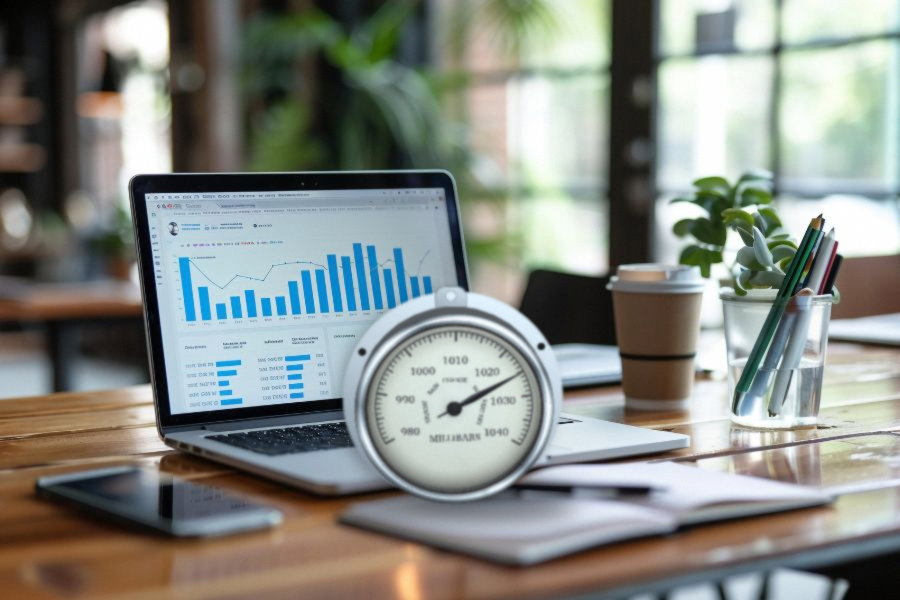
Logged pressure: 1025mbar
